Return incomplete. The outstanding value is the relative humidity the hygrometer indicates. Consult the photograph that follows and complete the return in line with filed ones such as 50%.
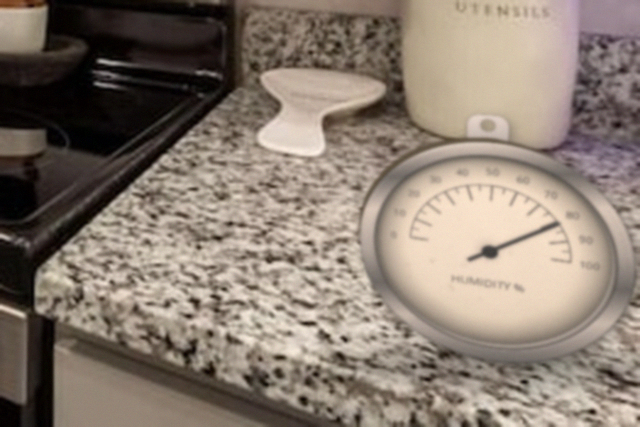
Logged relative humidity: 80%
